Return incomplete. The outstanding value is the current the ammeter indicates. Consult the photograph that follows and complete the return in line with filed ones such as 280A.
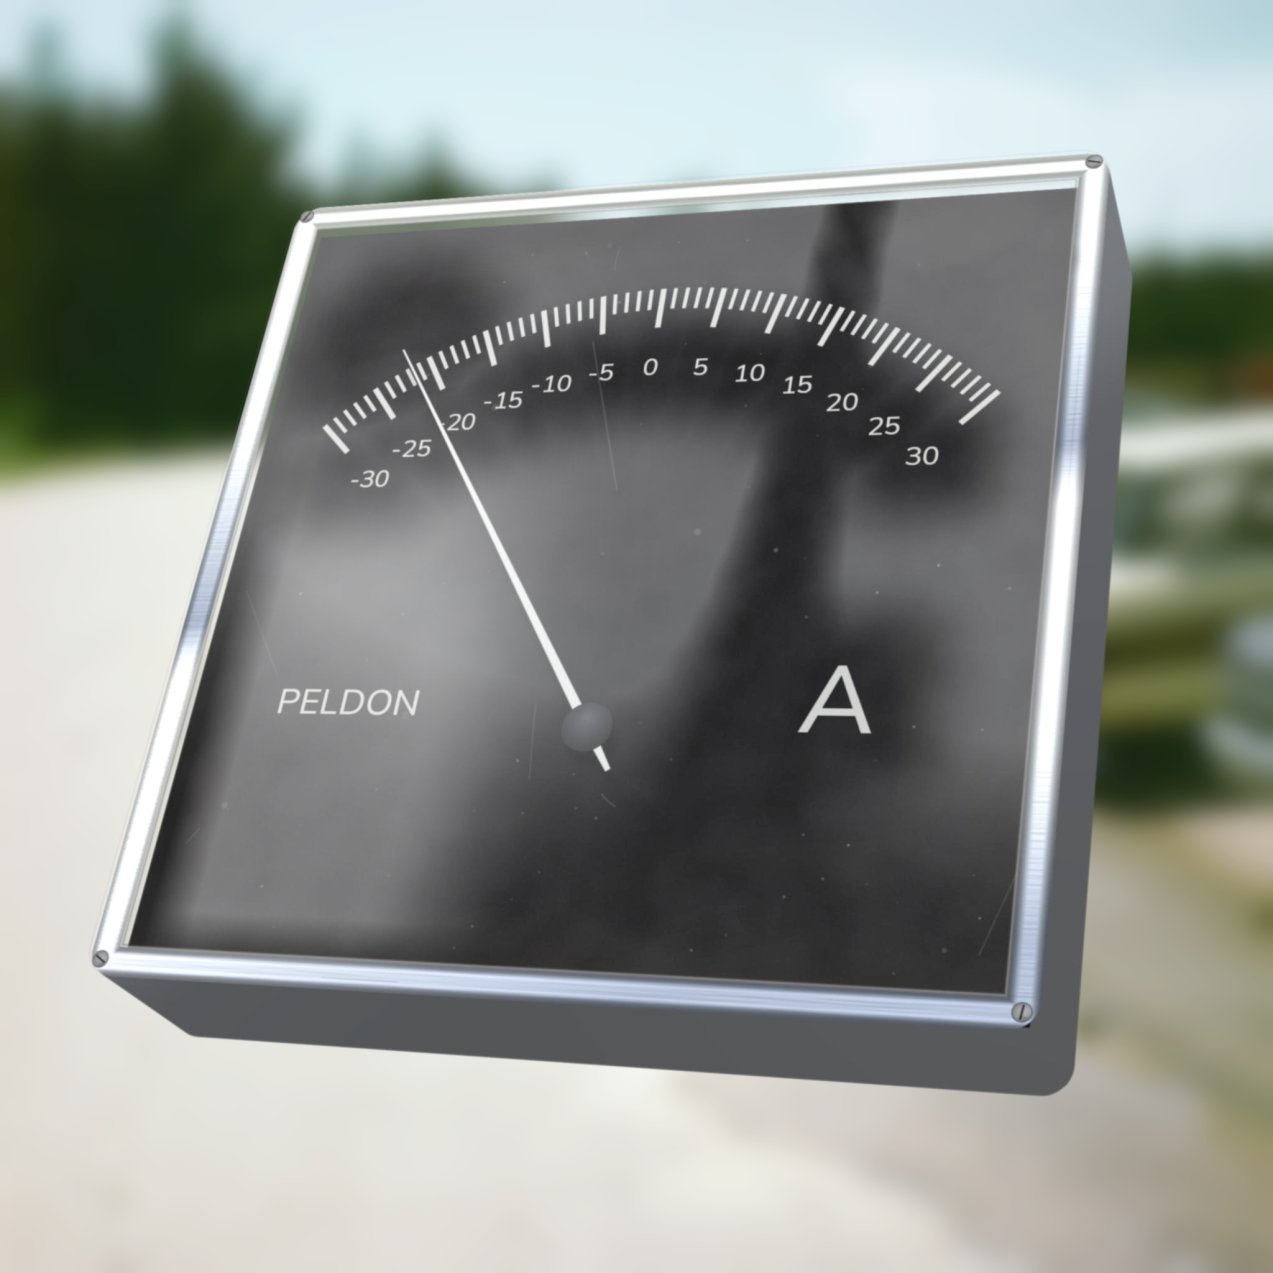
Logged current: -21.5A
